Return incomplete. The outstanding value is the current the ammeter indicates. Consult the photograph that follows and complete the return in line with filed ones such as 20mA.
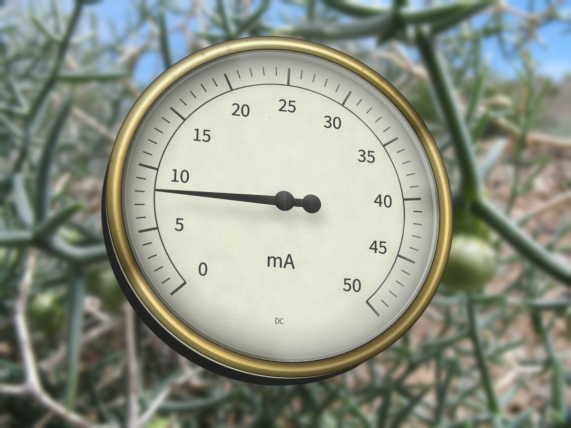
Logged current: 8mA
